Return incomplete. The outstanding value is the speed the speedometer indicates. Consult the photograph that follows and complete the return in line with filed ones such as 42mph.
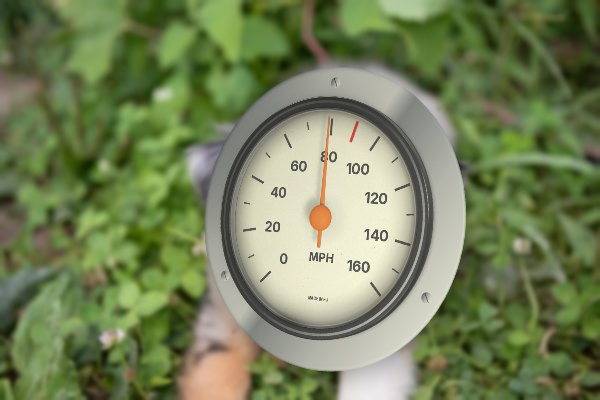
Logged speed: 80mph
